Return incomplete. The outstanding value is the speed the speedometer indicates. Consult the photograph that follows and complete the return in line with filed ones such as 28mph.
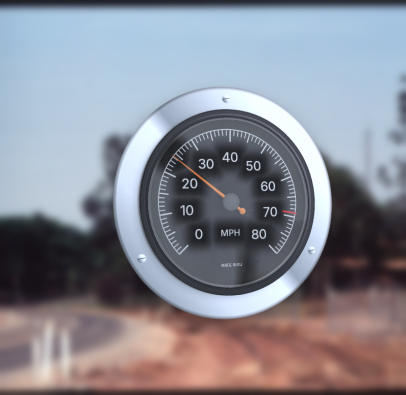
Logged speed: 24mph
